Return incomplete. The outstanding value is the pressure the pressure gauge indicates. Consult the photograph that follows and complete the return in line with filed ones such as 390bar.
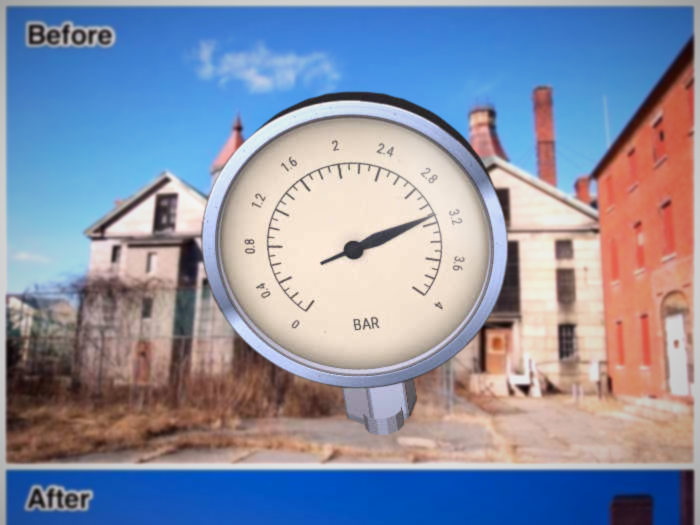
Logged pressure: 3.1bar
